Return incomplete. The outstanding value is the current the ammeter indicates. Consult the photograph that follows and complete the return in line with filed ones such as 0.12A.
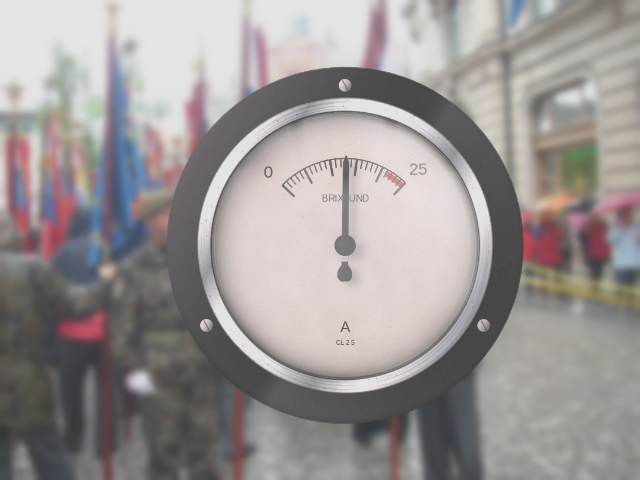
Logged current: 13A
